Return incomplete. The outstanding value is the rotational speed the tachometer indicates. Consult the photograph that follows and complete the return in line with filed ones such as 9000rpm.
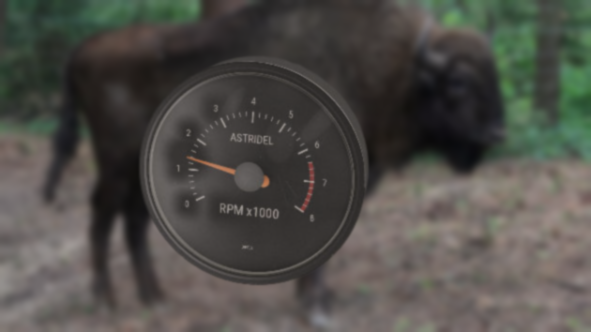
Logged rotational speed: 1400rpm
